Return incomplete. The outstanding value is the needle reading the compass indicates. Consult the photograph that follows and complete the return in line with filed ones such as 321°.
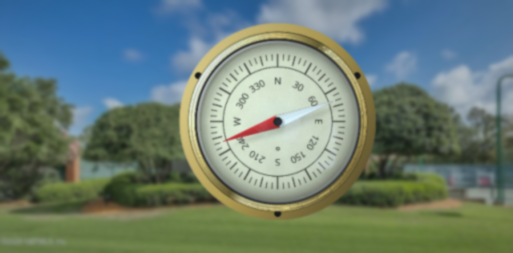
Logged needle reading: 250°
